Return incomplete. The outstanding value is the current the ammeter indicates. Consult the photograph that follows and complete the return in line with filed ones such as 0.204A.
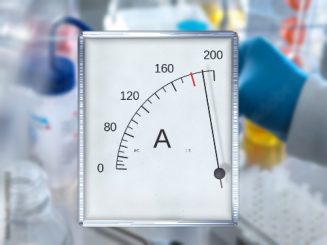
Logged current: 190A
